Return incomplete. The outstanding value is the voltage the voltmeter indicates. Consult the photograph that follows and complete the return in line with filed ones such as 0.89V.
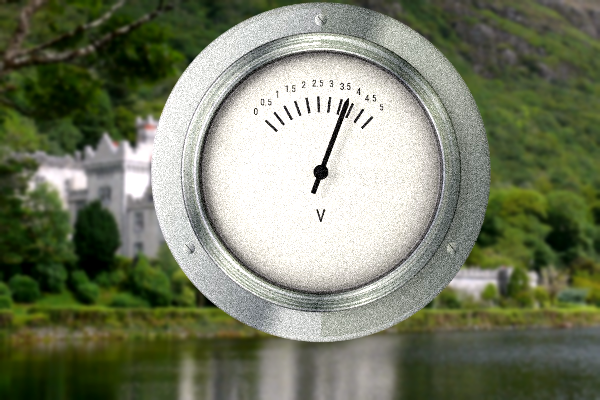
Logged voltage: 3.75V
